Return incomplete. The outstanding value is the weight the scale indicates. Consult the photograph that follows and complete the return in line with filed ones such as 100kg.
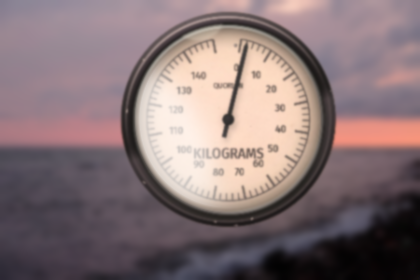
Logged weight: 2kg
